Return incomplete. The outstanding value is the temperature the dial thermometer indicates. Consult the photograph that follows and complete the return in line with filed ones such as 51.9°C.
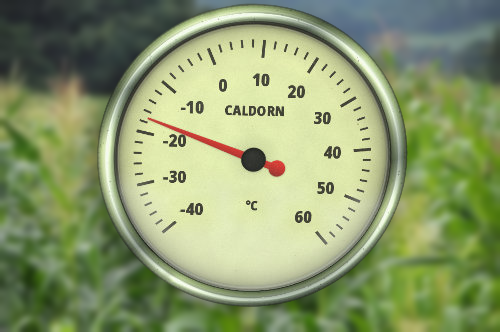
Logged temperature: -17°C
